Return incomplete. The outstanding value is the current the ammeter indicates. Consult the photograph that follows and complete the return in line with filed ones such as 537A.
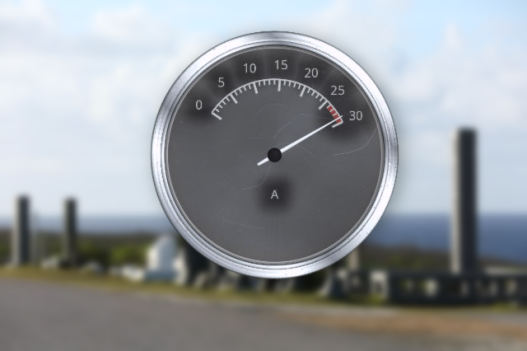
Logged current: 29A
